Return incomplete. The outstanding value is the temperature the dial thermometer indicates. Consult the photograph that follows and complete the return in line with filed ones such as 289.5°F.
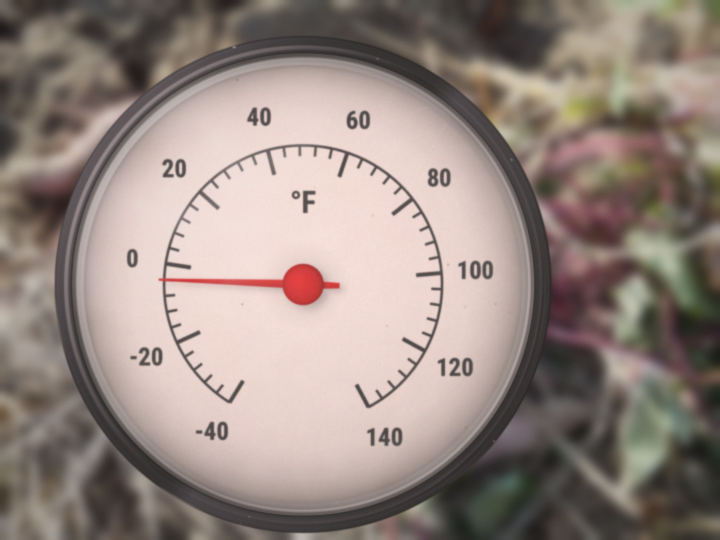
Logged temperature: -4°F
